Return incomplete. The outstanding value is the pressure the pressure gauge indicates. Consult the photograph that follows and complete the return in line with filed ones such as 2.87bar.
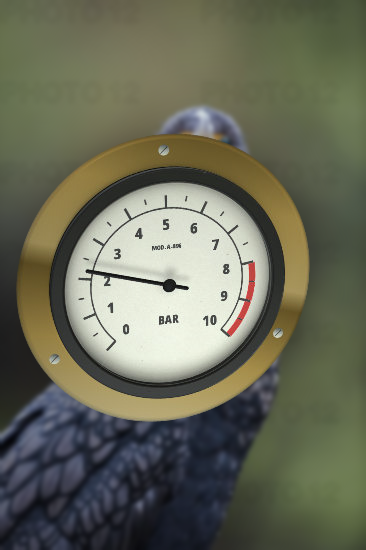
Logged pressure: 2.25bar
